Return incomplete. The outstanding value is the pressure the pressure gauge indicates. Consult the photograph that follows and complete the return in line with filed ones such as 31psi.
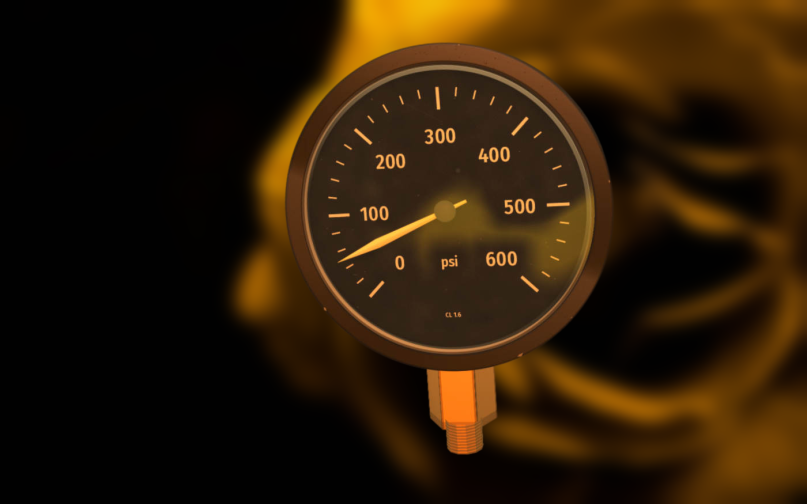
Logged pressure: 50psi
